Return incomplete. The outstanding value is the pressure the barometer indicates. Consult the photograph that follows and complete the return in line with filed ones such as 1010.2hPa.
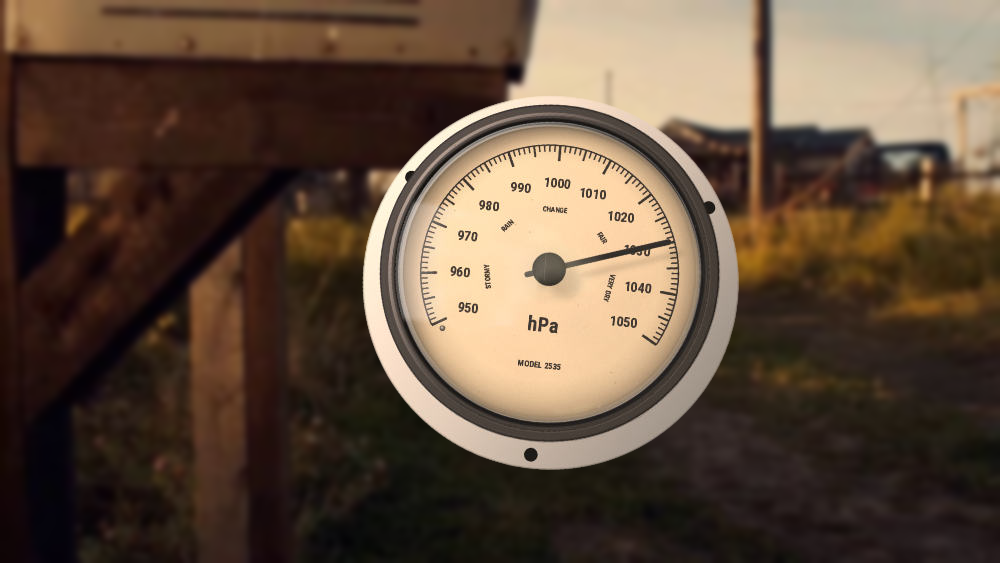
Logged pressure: 1030hPa
